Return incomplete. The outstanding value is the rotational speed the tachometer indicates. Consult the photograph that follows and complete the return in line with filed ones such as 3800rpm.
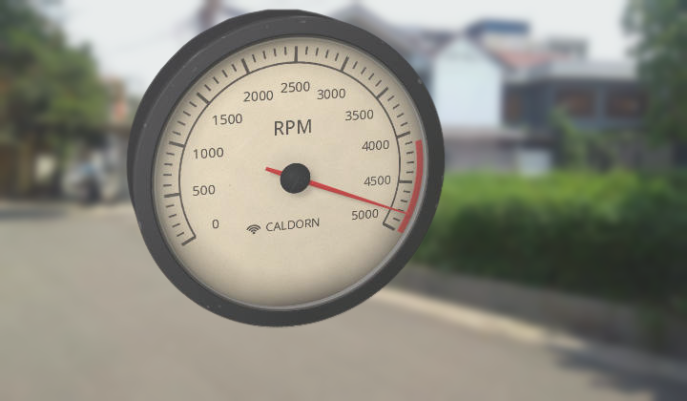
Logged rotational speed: 4800rpm
